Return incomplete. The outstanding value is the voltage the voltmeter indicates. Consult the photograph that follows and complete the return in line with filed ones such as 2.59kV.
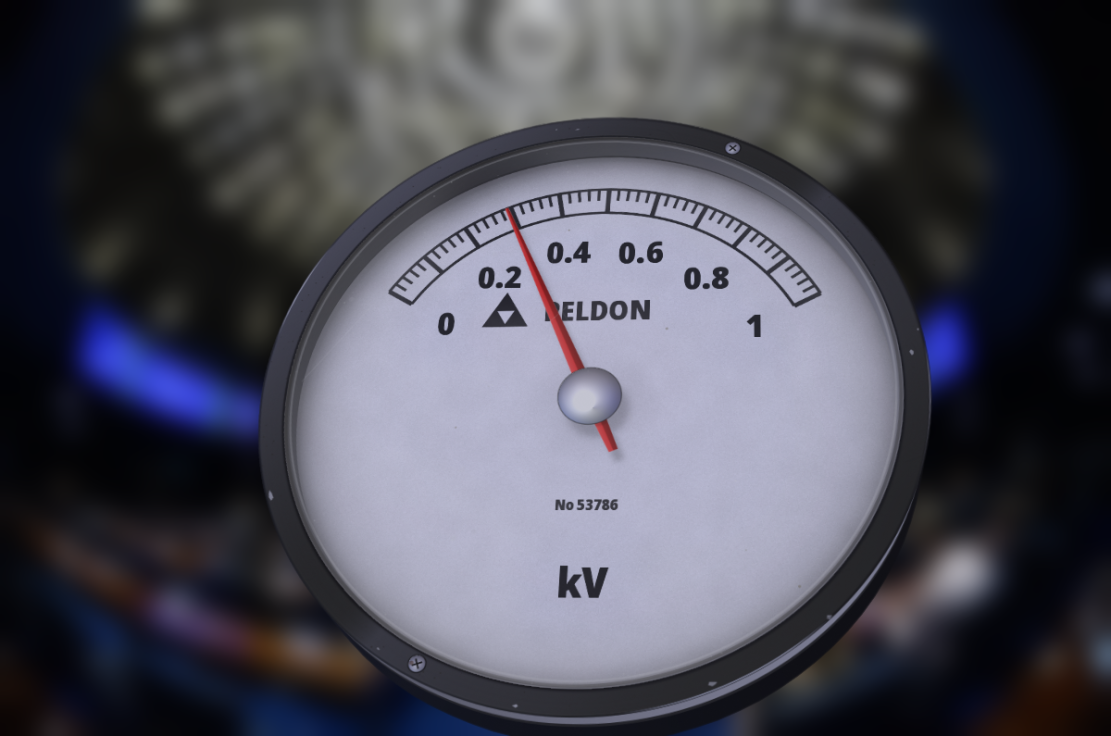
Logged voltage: 0.29kV
